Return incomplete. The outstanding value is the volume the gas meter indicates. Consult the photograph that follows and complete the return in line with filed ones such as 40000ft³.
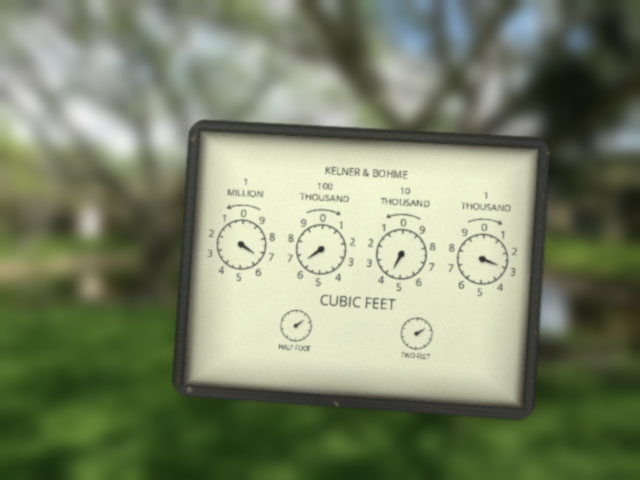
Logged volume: 664300ft³
